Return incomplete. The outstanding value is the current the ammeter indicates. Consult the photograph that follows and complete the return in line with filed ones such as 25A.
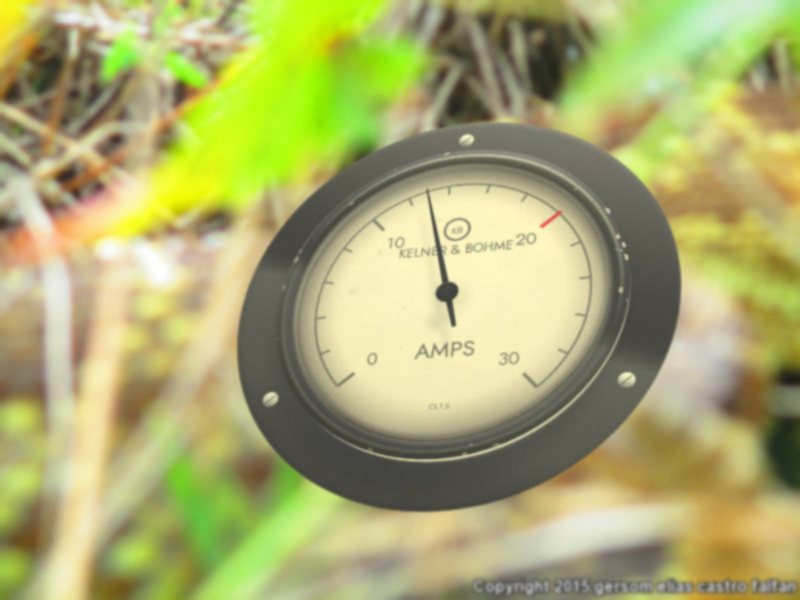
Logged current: 13A
